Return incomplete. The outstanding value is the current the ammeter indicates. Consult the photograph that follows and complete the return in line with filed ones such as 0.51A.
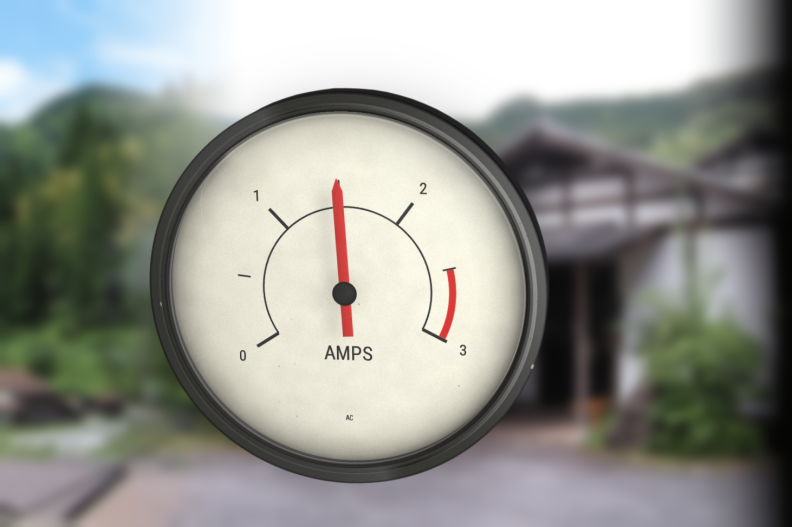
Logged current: 1.5A
